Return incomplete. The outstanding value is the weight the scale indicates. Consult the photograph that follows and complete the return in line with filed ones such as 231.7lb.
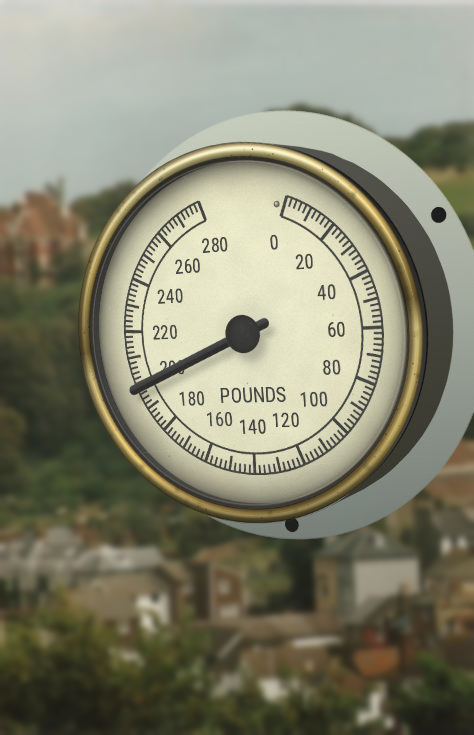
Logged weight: 198lb
